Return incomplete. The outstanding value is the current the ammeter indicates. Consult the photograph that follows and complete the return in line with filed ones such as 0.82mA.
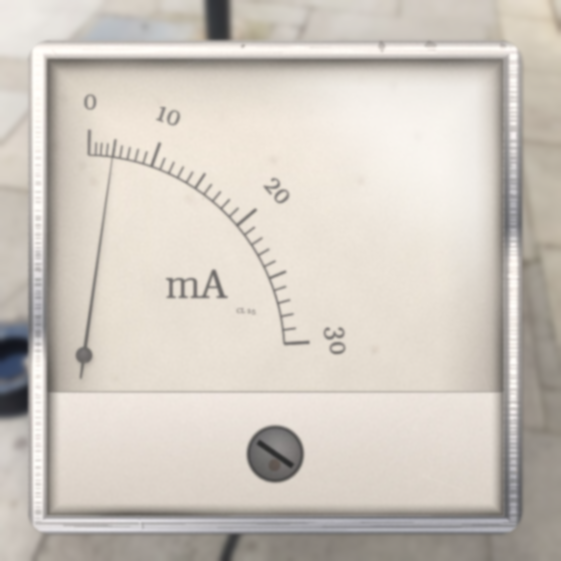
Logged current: 5mA
